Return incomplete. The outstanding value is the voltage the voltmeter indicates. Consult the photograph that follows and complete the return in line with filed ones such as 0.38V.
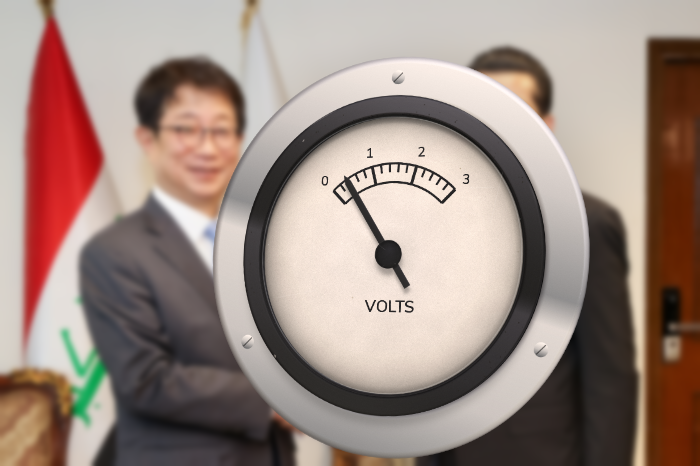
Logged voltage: 0.4V
